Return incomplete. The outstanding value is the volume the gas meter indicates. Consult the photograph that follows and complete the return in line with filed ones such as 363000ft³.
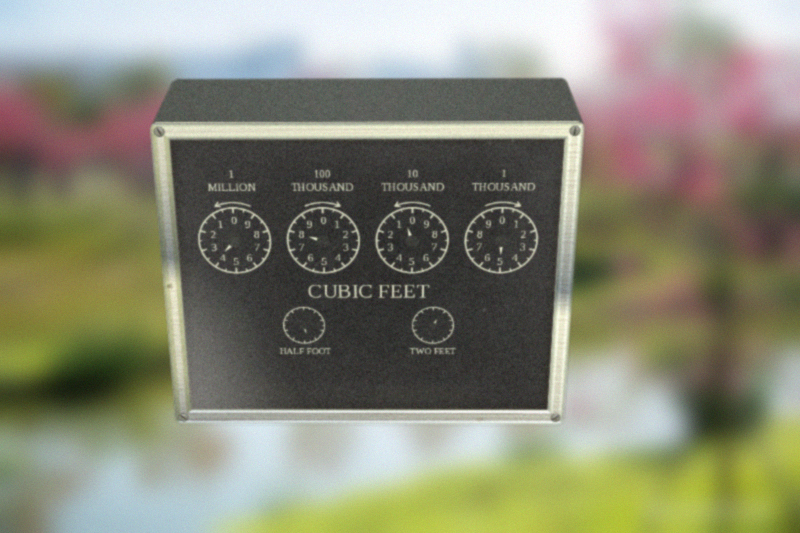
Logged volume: 380500ft³
